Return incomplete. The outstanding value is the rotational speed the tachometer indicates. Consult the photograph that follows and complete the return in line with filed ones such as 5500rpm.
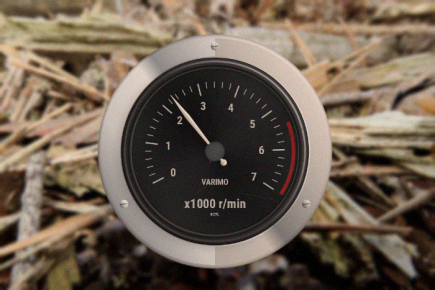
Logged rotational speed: 2300rpm
